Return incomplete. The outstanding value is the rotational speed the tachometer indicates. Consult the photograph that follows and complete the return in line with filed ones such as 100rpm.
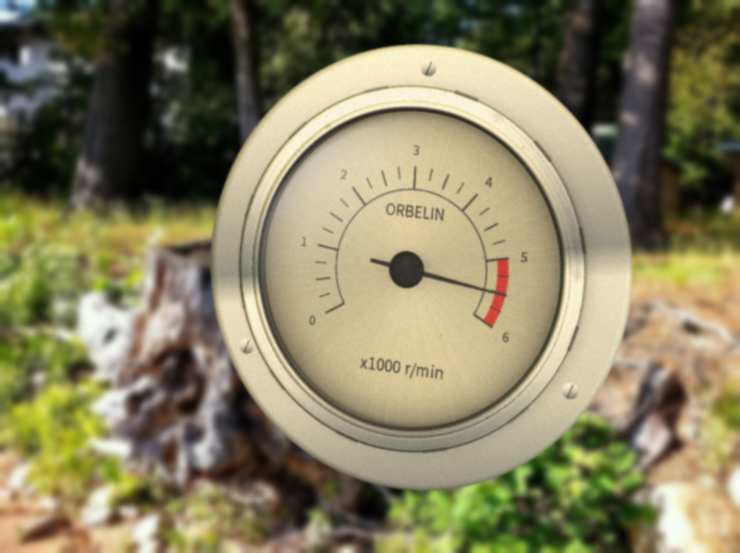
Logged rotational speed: 5500rpm
